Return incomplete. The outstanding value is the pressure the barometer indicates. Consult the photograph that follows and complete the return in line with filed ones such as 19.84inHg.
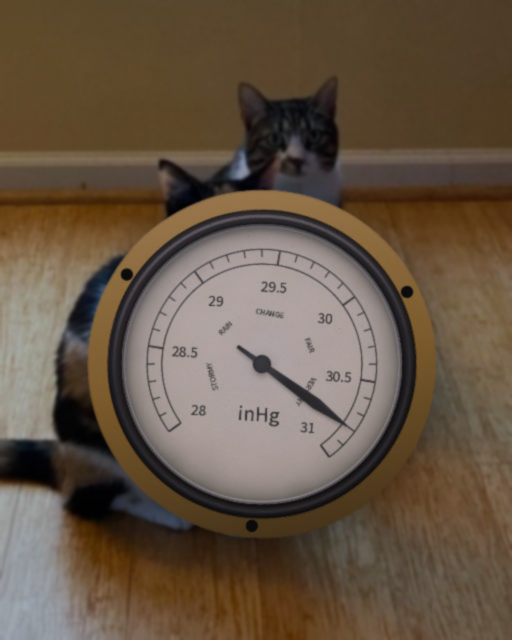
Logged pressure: 30.8inHg
